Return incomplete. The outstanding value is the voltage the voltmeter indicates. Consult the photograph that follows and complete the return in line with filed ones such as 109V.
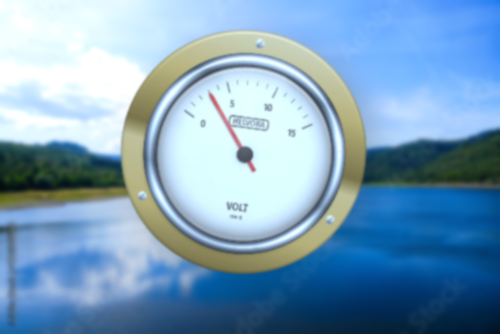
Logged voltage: 3V
